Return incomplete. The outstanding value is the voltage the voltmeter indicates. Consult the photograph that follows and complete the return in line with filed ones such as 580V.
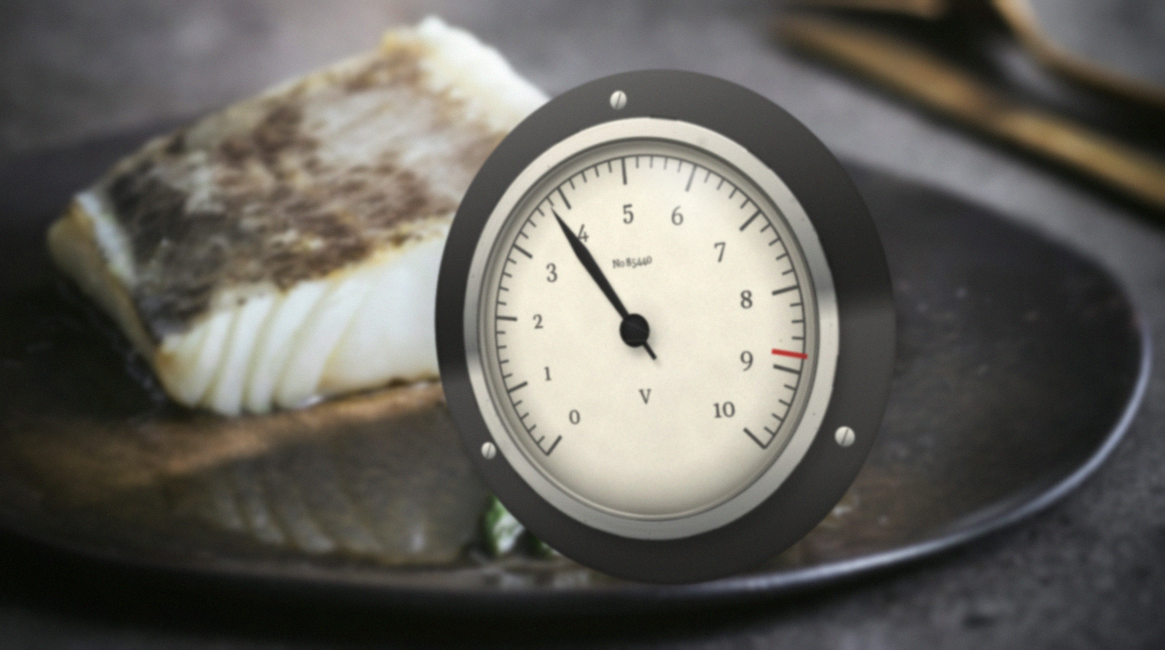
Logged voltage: 3.8V
